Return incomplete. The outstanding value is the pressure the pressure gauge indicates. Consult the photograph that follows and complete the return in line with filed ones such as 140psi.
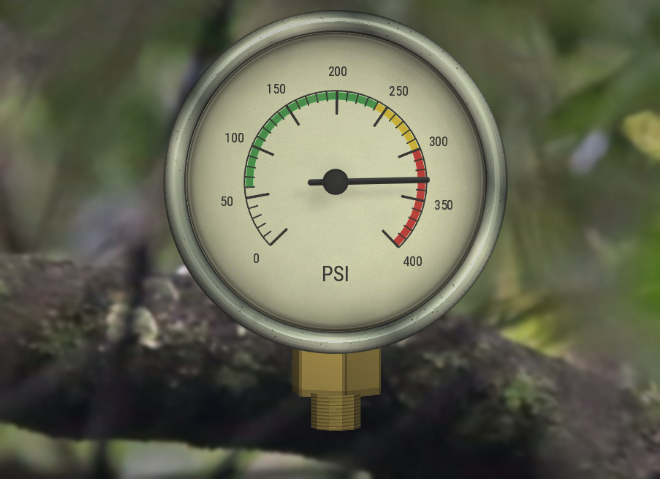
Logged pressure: 330psi
